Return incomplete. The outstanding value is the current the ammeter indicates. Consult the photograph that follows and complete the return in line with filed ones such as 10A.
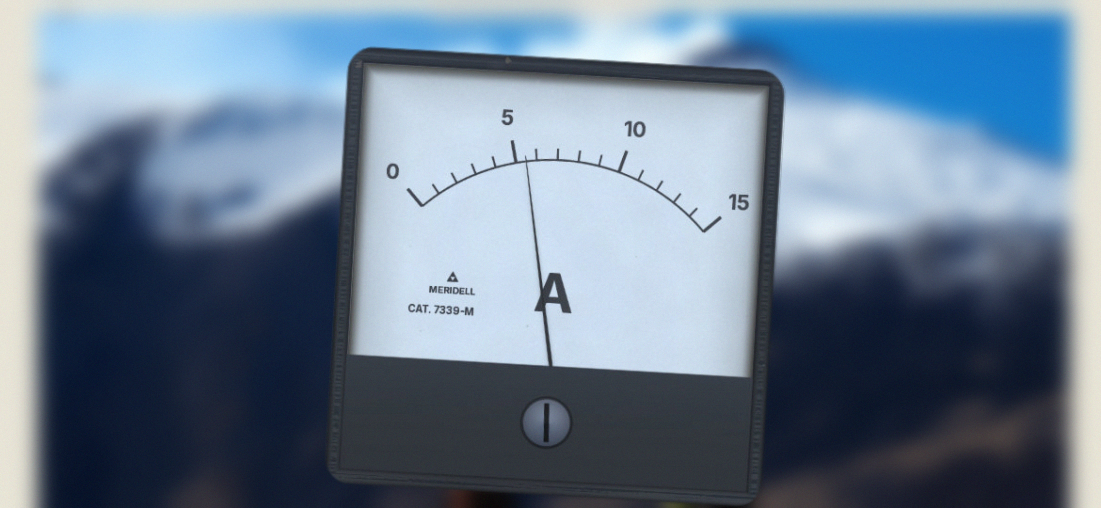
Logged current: 5.5A
